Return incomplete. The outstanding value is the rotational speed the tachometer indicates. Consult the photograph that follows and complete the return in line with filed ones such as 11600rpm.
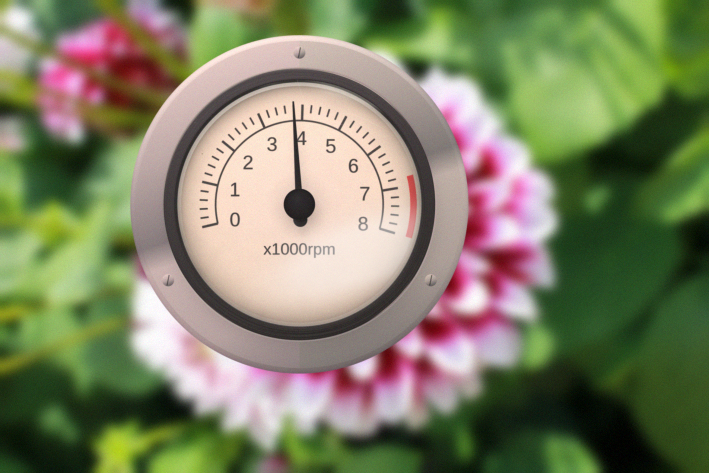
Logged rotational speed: 3800rpm
